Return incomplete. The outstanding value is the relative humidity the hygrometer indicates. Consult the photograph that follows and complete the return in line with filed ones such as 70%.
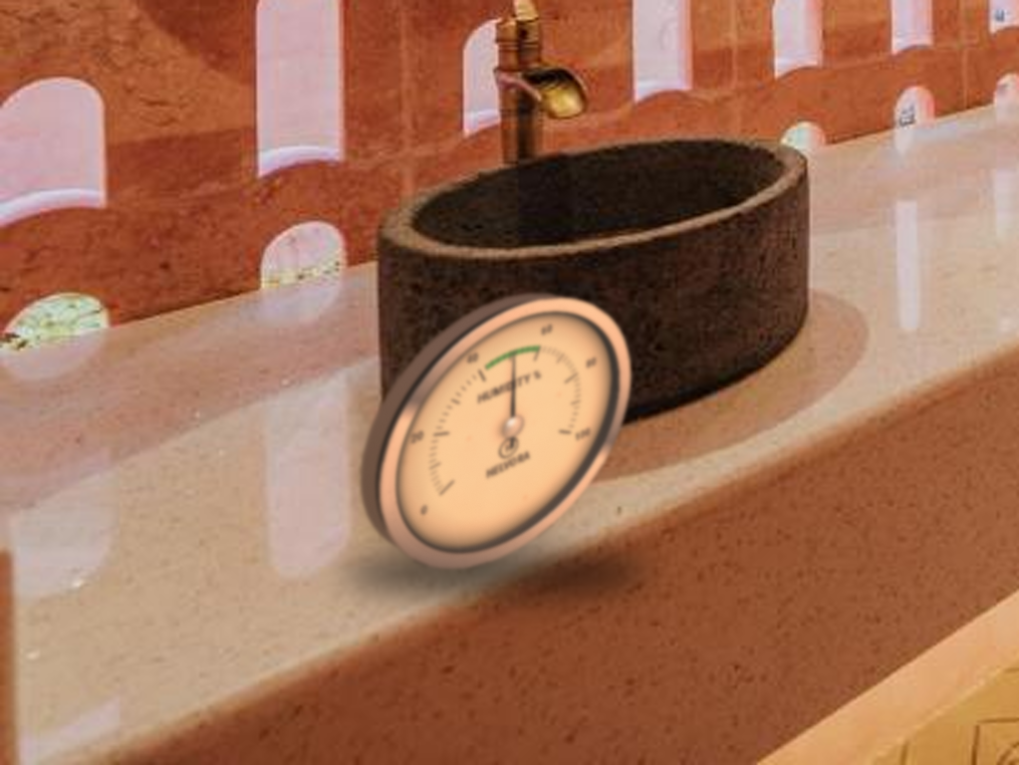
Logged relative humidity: 50%
